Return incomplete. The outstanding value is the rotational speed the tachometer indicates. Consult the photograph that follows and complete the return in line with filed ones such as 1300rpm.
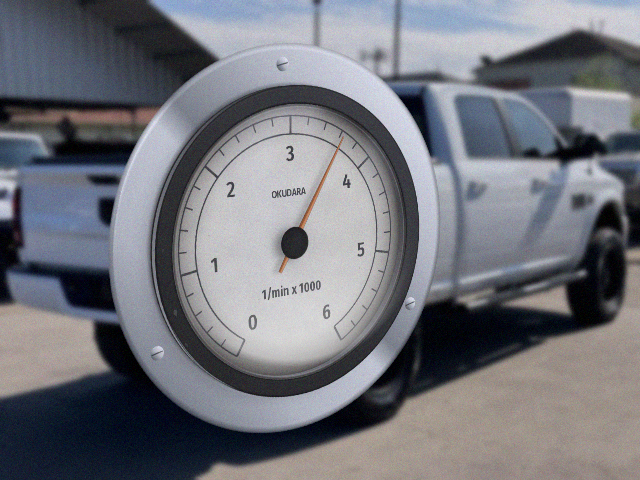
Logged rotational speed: 3600rpm
